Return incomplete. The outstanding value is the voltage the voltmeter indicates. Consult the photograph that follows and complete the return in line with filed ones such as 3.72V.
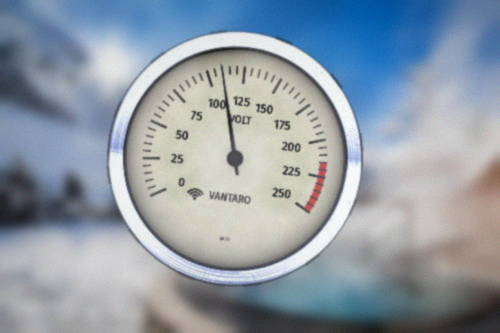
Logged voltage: 110V
